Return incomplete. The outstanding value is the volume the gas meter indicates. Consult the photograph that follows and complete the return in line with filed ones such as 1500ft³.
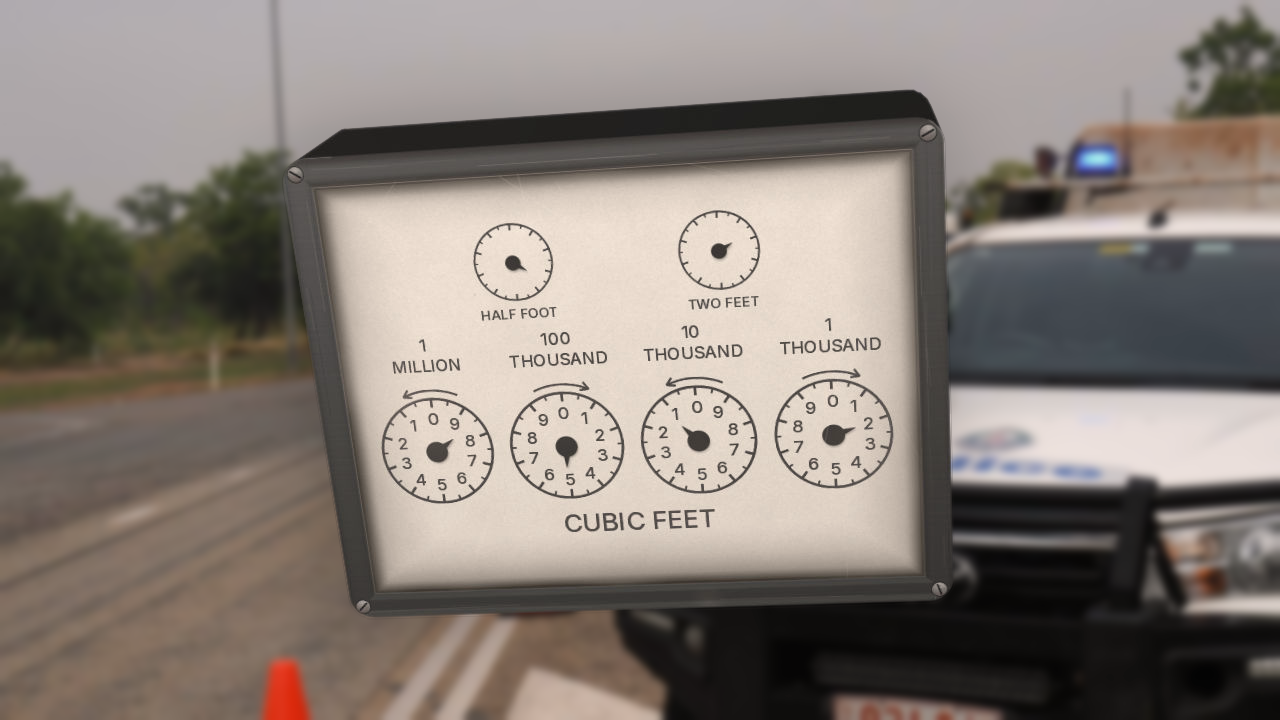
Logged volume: 851200ft³
